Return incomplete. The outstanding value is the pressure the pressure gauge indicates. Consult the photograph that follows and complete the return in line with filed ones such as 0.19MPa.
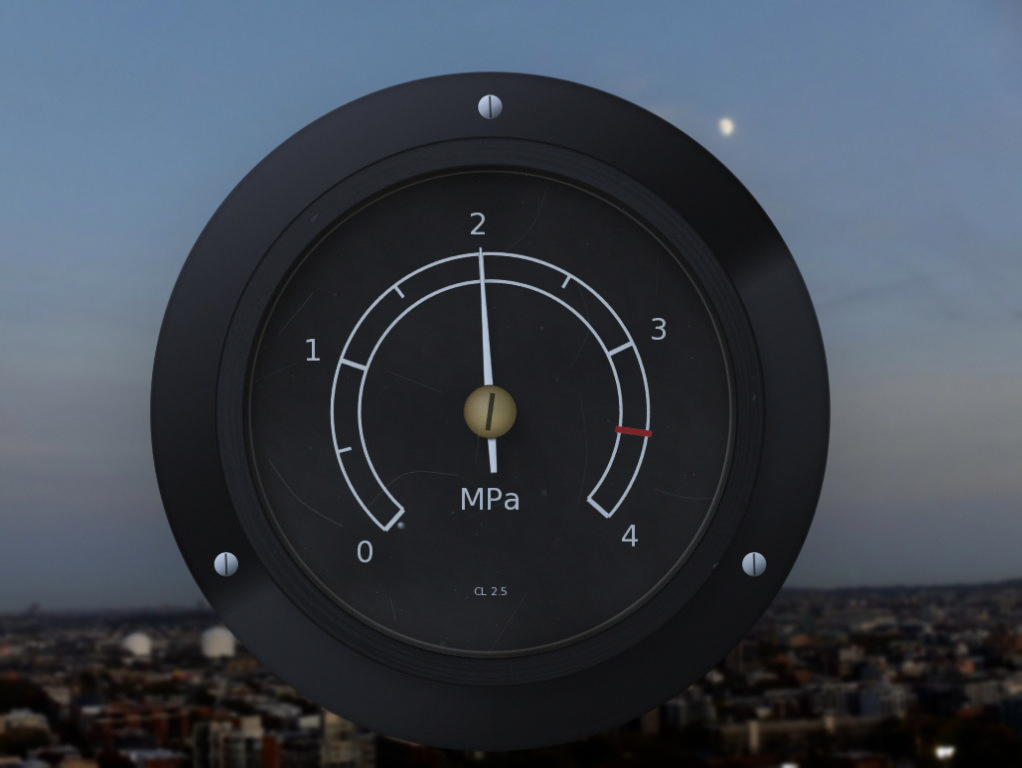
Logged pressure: 2MPa
